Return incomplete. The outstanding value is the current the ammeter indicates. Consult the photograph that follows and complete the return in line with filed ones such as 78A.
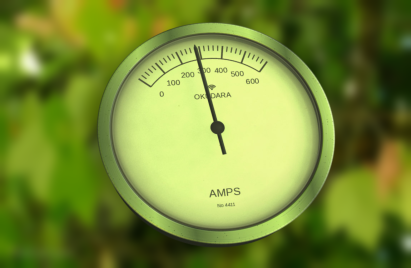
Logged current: 280A
